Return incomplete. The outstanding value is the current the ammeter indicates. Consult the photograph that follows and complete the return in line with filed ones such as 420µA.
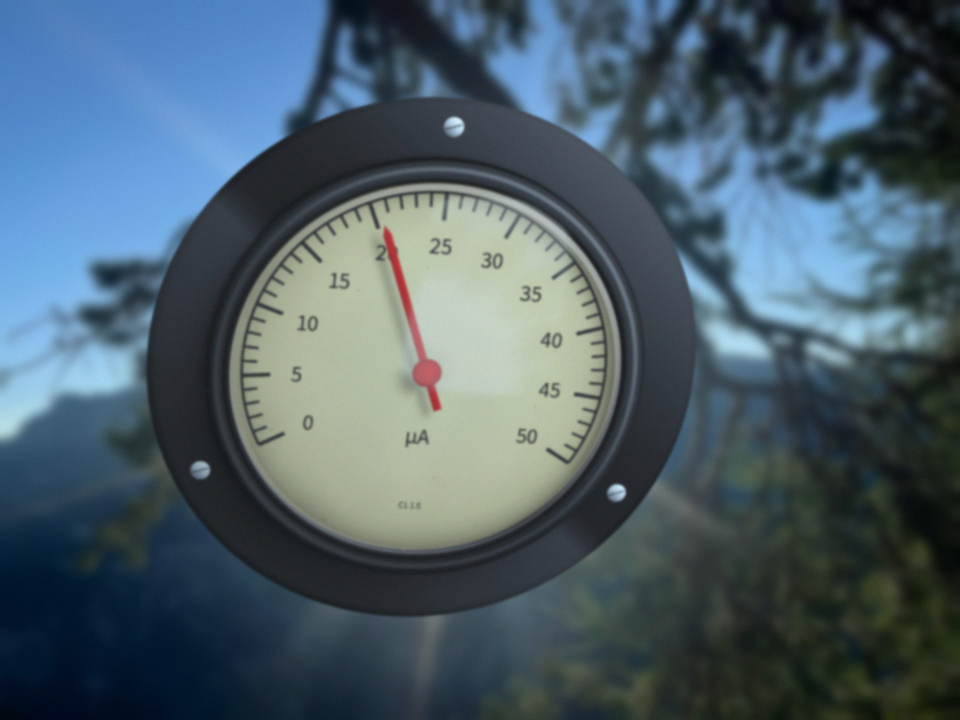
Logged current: 20.5µA
